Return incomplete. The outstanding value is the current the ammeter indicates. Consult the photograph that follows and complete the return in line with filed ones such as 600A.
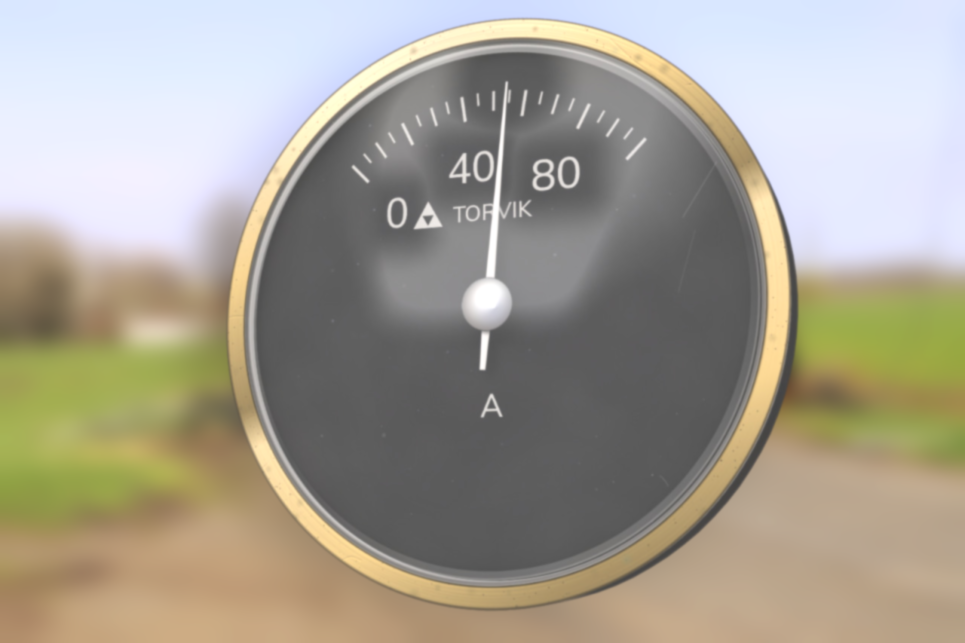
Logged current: 55A
